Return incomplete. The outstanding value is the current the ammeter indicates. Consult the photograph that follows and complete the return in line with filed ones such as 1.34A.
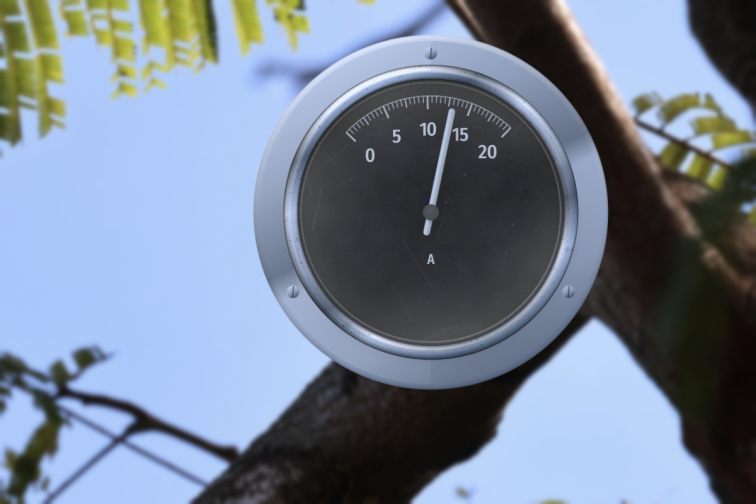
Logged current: 13A
